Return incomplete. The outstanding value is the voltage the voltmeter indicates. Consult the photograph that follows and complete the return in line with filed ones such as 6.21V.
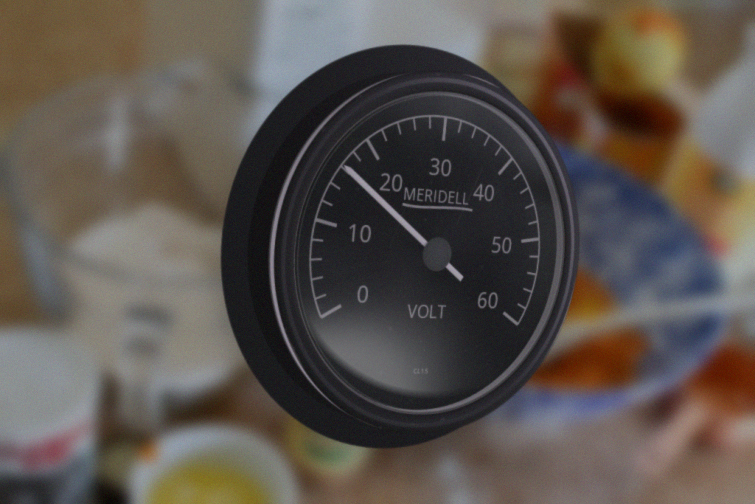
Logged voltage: 16V
